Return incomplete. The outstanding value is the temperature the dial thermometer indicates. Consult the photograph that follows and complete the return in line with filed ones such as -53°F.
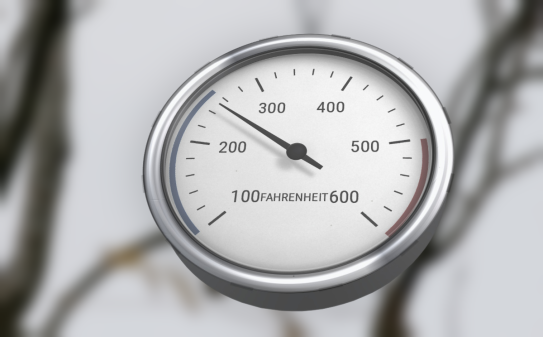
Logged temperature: 250°F
